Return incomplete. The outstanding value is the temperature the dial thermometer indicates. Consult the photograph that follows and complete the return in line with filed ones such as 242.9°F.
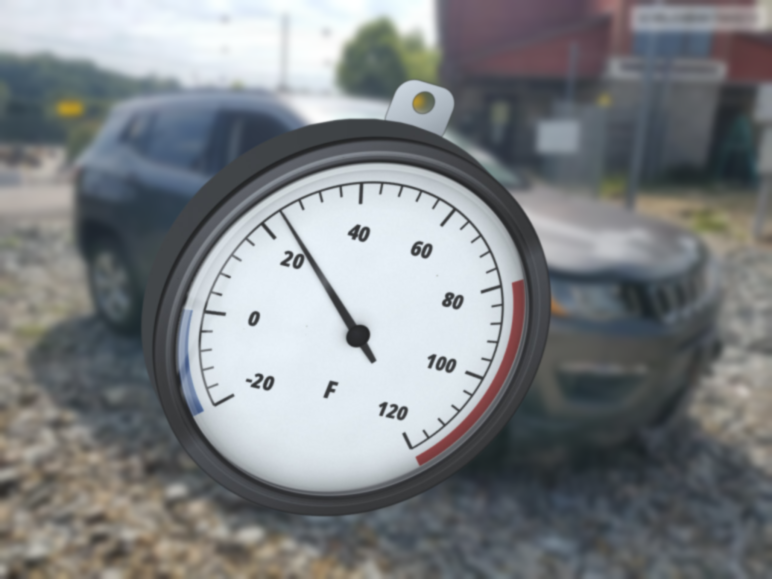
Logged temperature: 24°F
